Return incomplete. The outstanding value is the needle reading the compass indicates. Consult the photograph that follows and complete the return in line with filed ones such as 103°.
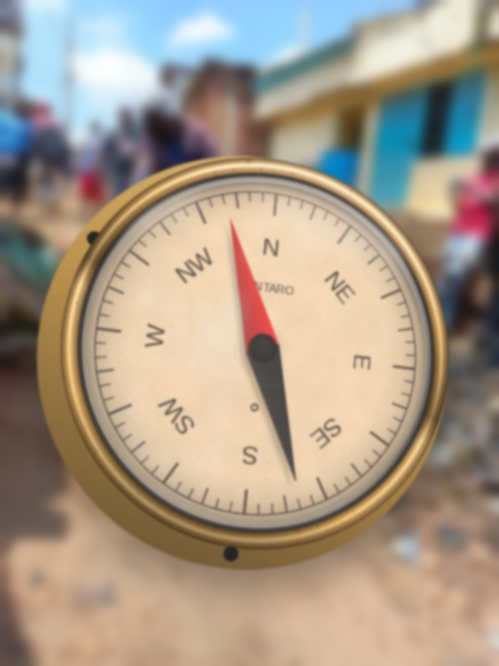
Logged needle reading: 340°
